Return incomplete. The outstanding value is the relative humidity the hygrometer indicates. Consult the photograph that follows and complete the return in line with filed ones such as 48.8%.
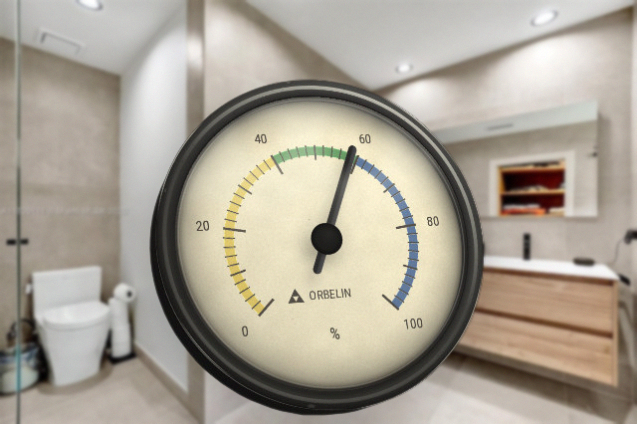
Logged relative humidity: 58%
